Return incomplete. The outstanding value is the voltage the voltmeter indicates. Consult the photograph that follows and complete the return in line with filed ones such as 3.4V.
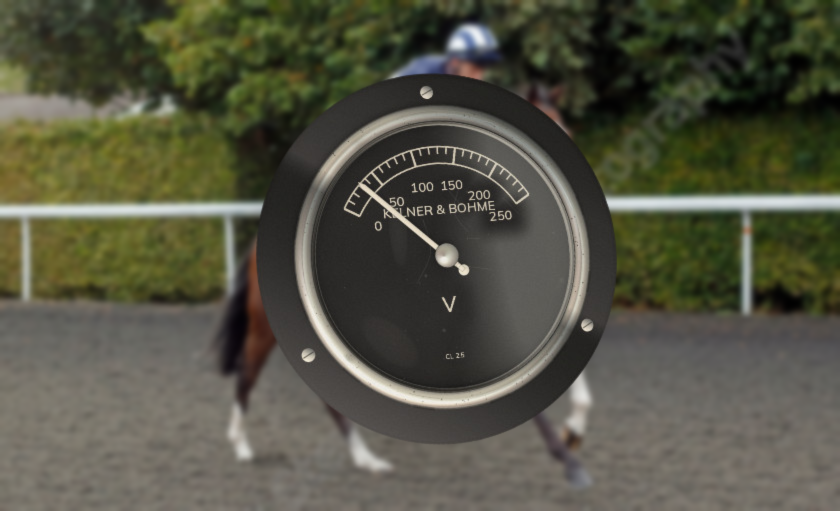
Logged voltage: 30V
